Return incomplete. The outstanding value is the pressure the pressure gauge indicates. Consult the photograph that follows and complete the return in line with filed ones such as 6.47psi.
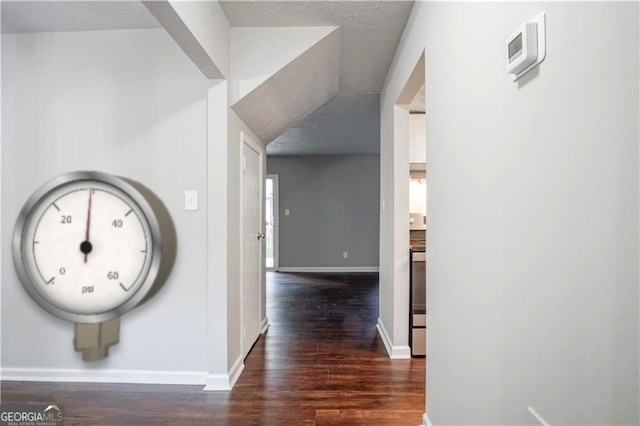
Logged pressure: 30psi
